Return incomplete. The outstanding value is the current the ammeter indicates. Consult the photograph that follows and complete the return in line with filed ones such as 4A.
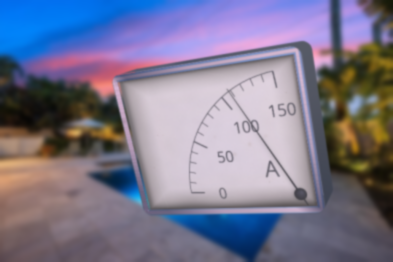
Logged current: 110A
